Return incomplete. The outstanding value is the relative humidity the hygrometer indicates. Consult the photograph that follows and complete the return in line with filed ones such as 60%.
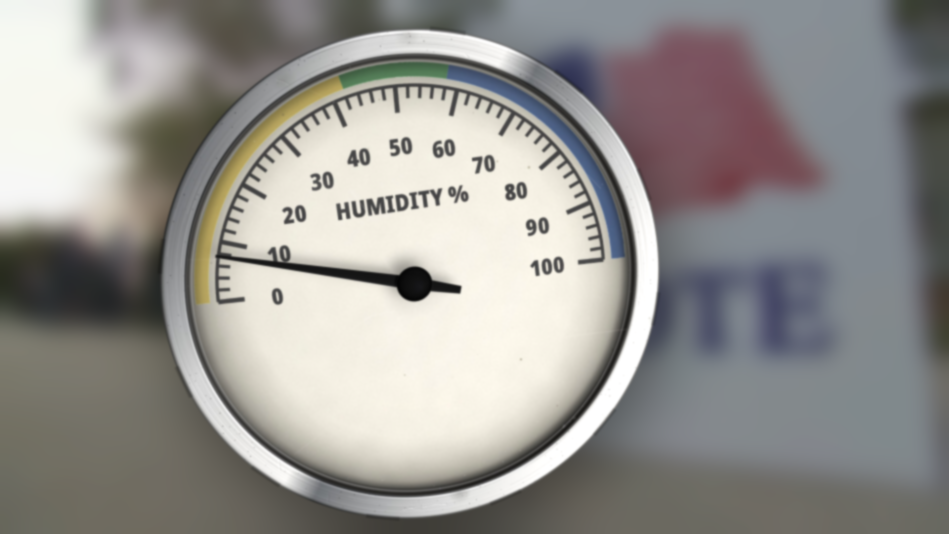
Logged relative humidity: 8%
